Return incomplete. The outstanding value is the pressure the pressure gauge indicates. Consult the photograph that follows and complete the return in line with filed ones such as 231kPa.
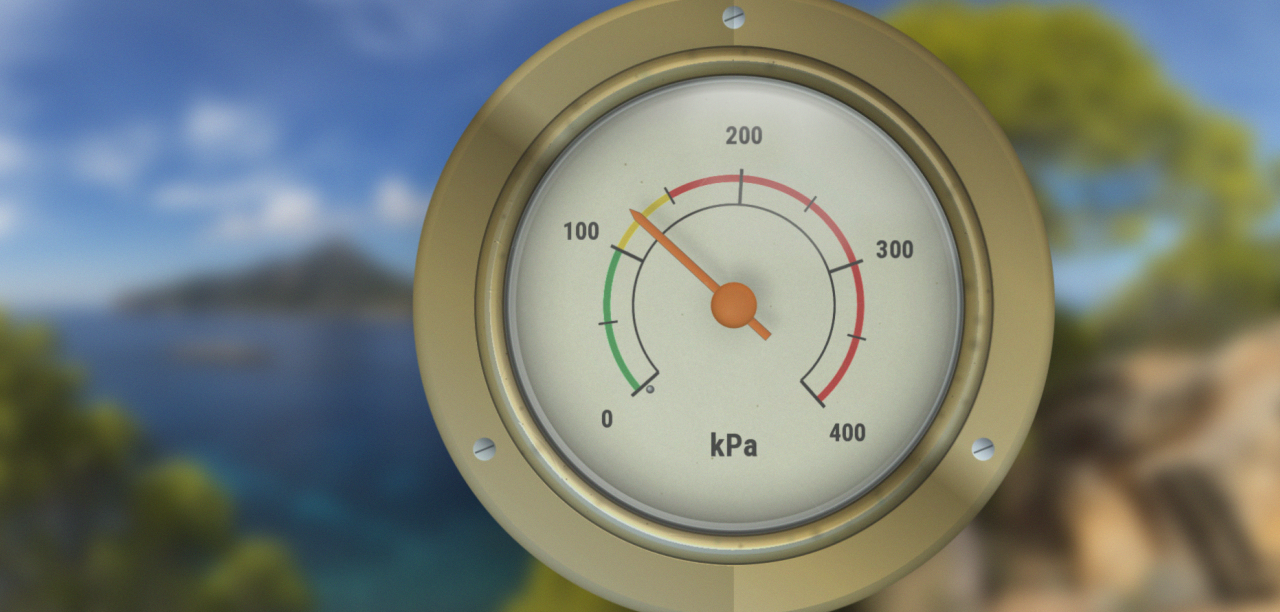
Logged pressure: 125kPa
